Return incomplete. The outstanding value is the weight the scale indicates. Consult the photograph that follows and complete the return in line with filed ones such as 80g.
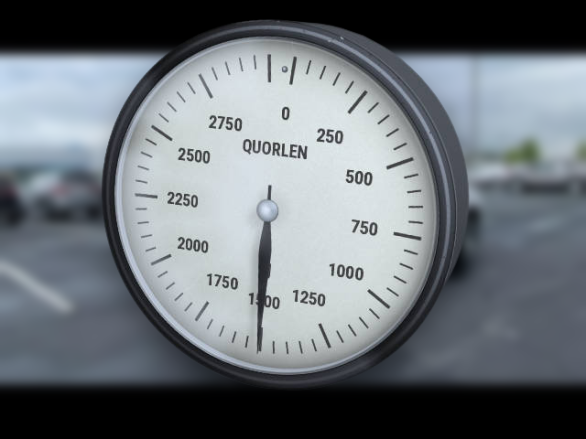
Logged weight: 1500g
